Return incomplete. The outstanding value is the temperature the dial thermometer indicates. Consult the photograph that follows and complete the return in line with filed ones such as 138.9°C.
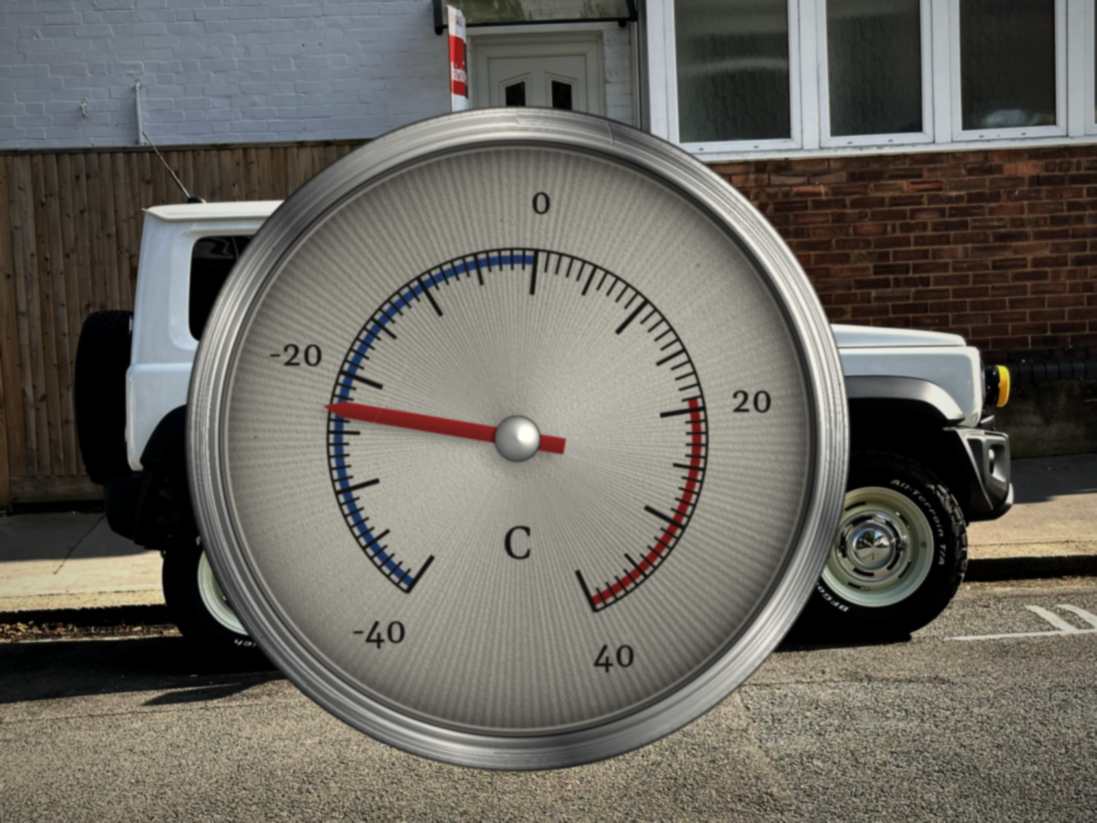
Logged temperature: -23°C
